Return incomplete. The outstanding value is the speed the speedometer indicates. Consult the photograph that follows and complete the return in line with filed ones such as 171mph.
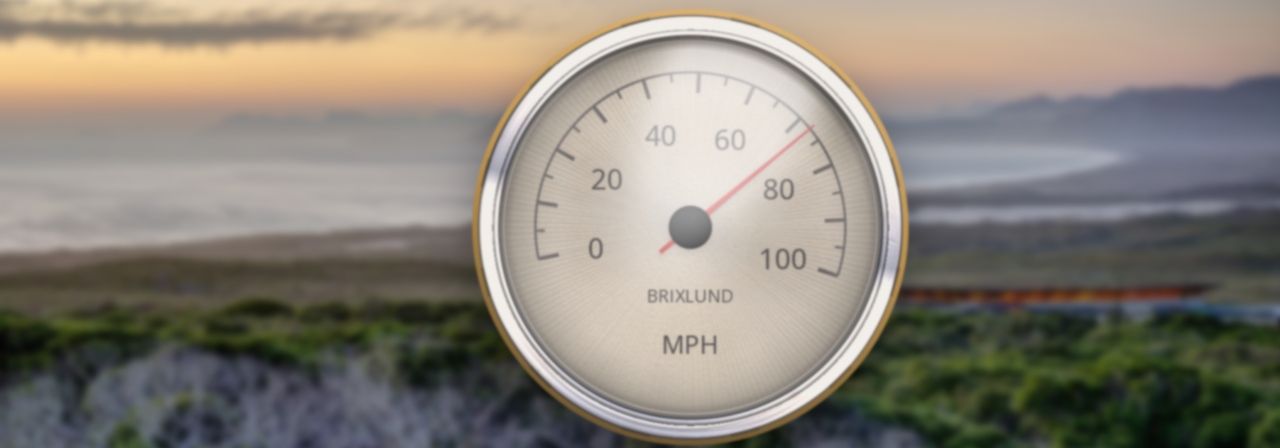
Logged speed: 72.5mph
